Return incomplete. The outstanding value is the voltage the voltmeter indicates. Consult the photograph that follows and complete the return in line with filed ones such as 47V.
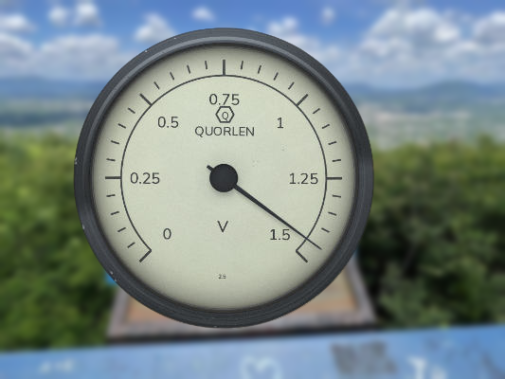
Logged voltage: 1.45V
